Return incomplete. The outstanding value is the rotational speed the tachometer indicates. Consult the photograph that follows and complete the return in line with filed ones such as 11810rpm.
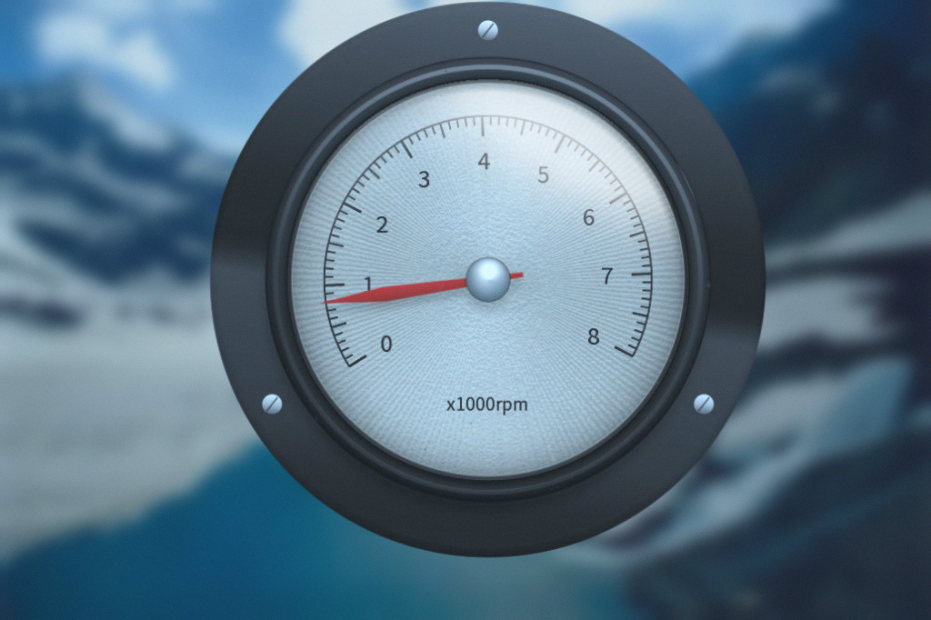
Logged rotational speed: 800rpm
